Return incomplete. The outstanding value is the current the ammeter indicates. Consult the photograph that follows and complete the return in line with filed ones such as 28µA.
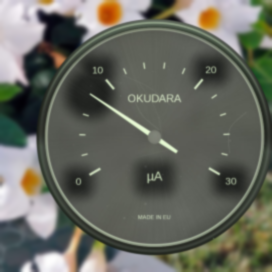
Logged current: 8µA
